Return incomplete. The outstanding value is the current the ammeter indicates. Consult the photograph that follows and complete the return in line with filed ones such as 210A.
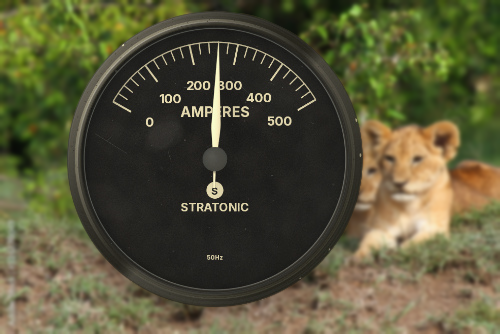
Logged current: 260A
